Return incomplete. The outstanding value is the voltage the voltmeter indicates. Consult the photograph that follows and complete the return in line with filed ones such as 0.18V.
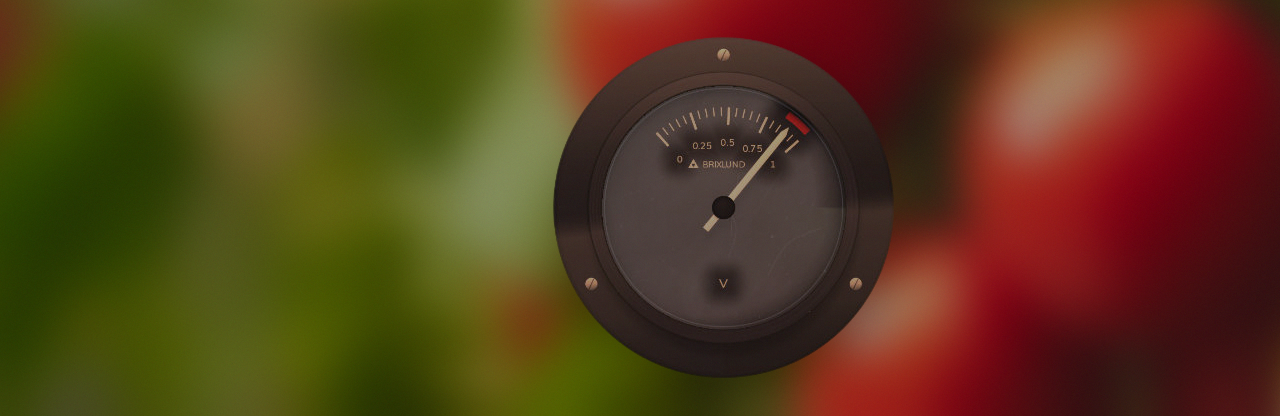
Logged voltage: 0.9V
